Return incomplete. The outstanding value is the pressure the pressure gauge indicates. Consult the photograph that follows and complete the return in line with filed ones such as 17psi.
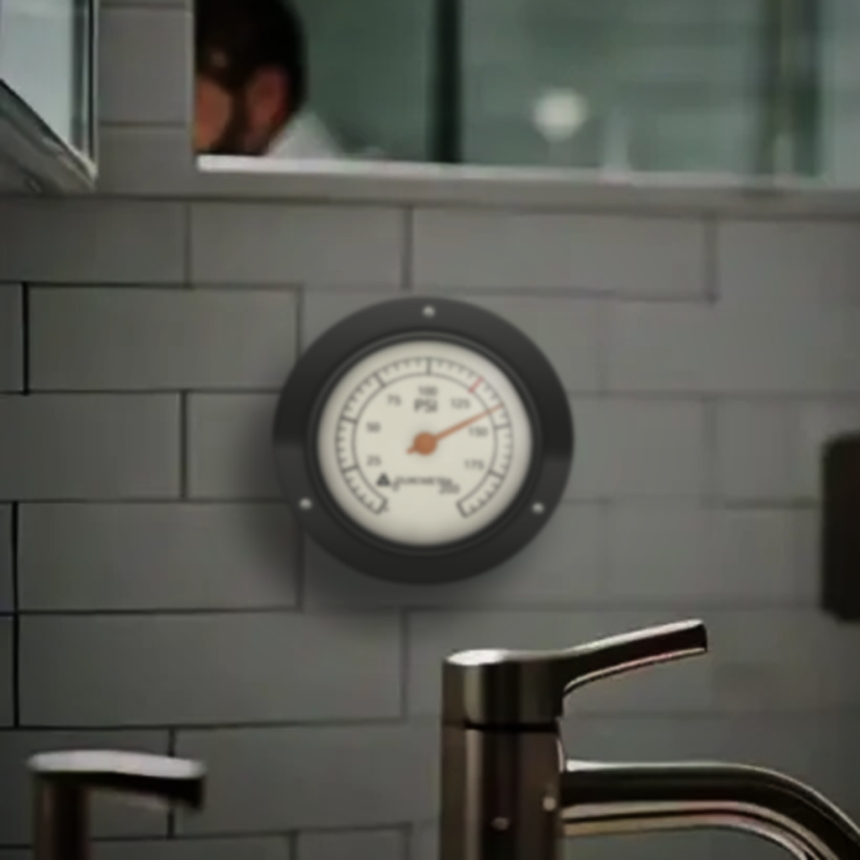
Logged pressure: 140psi
